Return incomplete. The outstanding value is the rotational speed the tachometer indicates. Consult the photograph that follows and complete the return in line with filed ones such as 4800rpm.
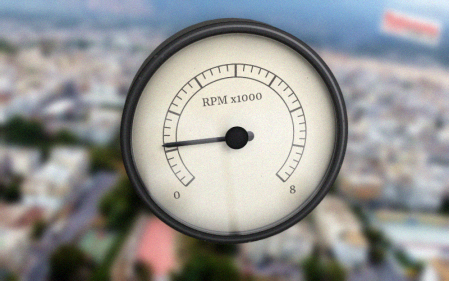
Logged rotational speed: 1200rpm
